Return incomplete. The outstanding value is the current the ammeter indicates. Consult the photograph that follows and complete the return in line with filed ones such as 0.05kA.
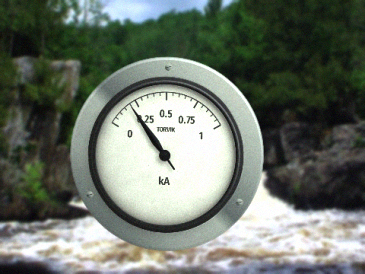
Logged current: 0.2kA
